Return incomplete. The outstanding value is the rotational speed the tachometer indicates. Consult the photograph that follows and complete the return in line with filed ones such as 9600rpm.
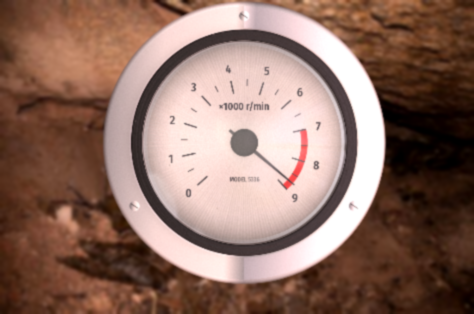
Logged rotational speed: 8750rpm
